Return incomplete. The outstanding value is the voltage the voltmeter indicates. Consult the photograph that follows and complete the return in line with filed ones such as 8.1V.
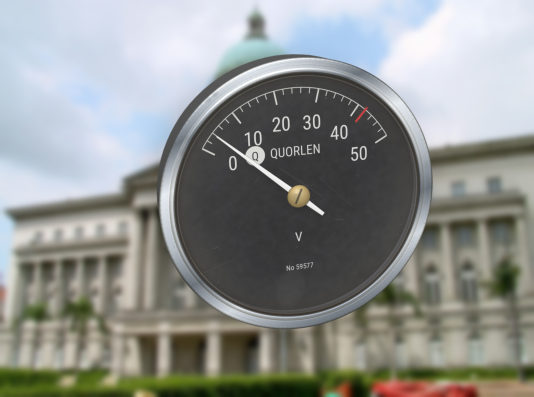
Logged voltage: 4V
